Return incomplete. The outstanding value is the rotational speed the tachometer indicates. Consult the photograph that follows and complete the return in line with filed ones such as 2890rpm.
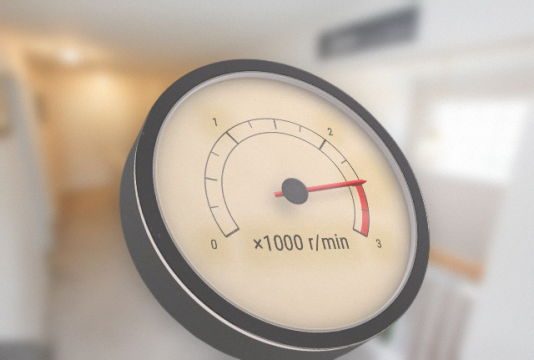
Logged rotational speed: 2500rpm
